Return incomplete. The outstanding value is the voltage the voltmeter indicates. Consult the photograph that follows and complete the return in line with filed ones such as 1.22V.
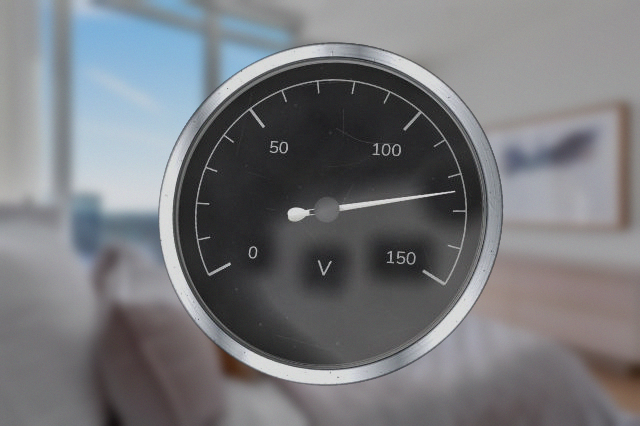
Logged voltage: 125V
